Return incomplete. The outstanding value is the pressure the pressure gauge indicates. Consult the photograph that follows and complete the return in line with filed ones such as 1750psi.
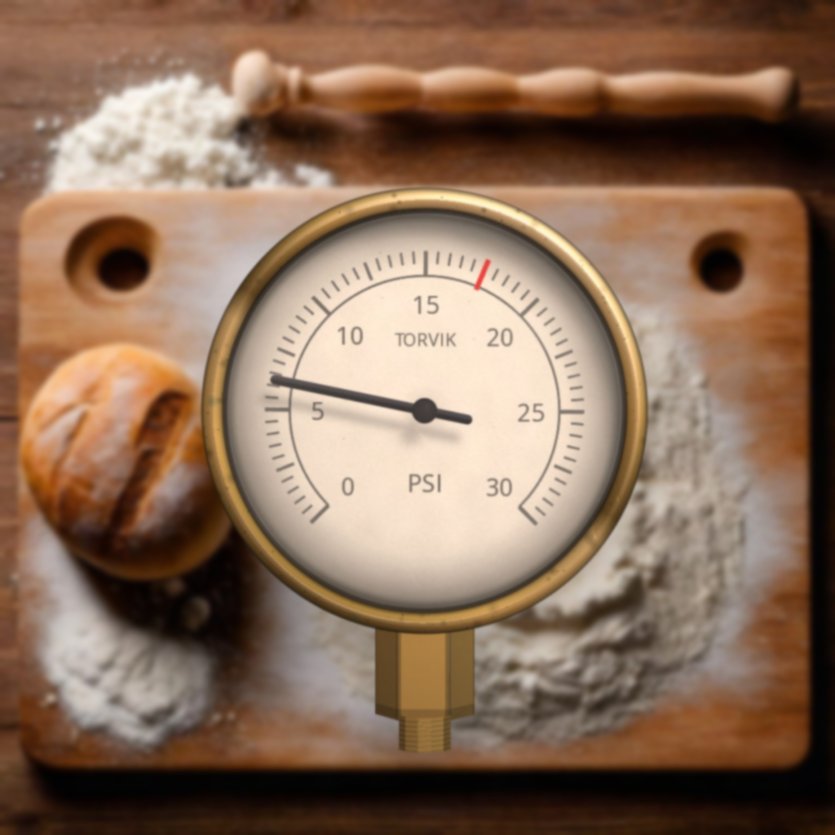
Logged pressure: 6.25psi
